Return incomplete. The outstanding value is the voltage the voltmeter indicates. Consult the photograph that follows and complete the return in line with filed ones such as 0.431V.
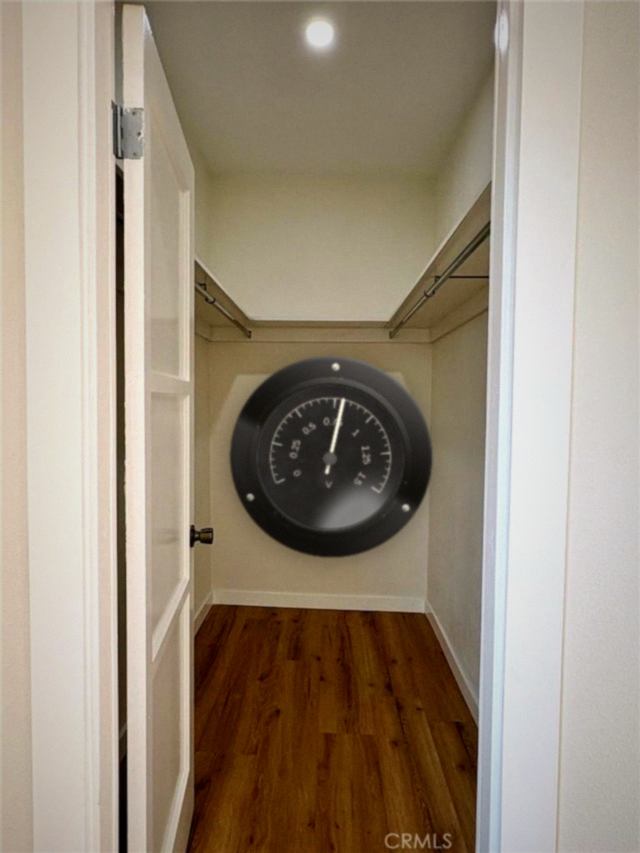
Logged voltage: 0.8V
